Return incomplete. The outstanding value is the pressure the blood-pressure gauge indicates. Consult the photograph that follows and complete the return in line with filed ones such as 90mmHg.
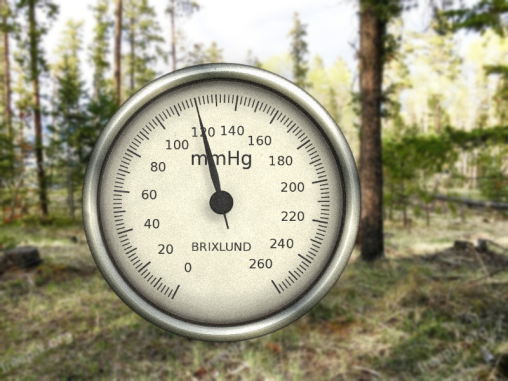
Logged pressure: 120mmHg
